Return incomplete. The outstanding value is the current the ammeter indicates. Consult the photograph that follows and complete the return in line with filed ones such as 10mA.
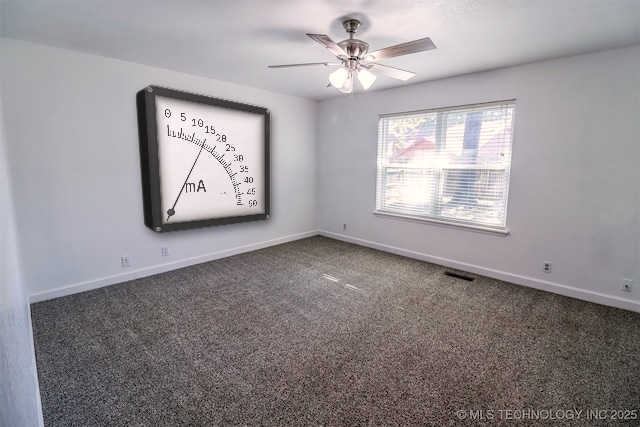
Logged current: 15mA
